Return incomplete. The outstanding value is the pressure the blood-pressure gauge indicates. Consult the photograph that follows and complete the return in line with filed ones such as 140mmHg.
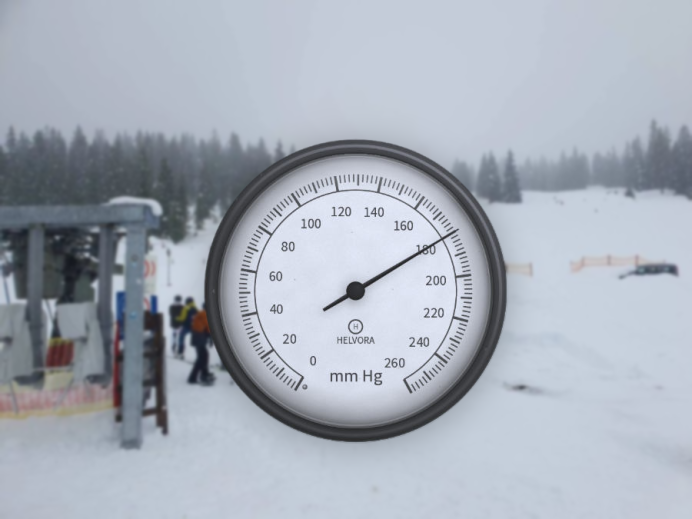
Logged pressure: 180mmHg
